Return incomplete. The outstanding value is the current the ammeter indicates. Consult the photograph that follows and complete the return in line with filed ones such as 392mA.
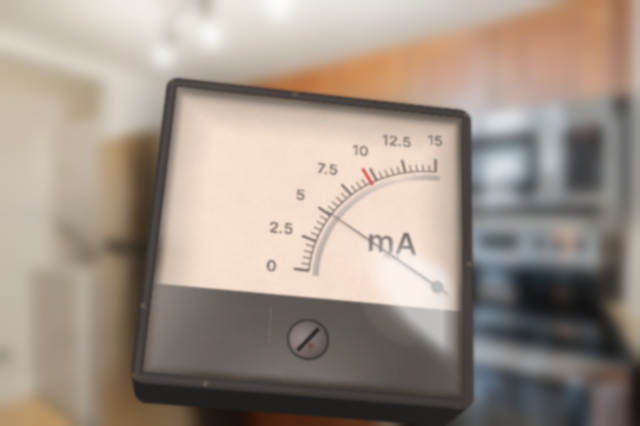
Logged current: 5mA
